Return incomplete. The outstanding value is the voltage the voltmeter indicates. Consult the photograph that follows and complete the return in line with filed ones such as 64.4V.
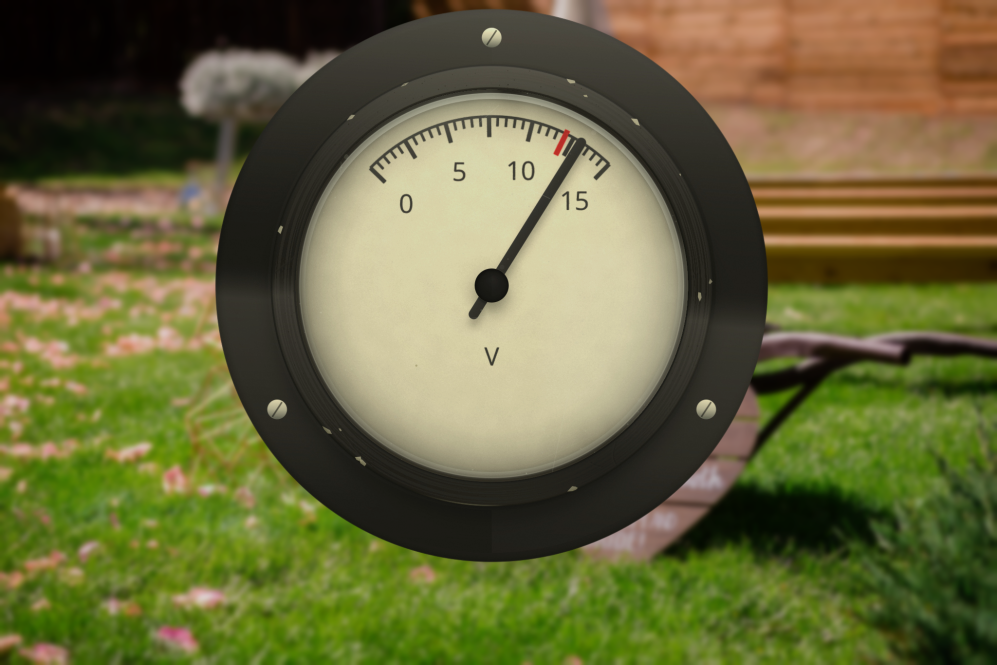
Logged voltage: 13V
